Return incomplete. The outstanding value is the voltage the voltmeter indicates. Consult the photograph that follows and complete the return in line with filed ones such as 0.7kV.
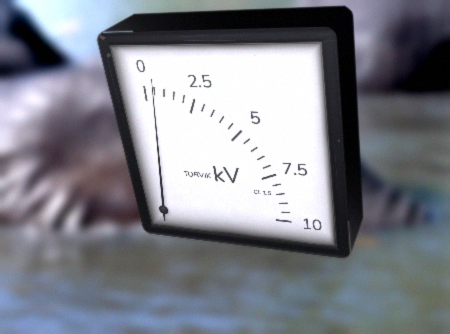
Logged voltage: 0.5kV
